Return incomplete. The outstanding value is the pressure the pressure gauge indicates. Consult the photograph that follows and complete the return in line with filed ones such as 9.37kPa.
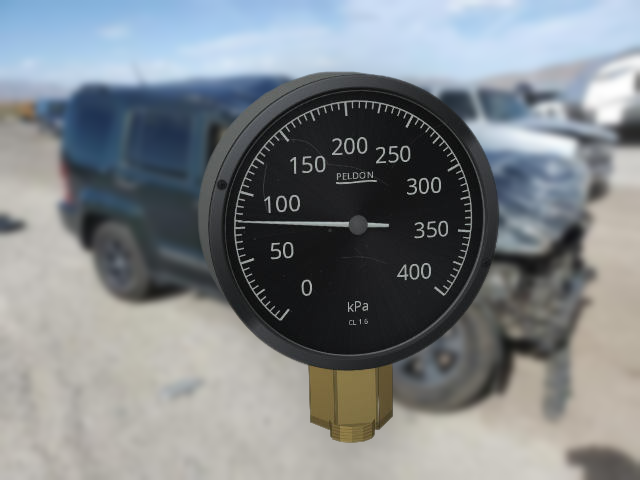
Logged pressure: 80kPa
